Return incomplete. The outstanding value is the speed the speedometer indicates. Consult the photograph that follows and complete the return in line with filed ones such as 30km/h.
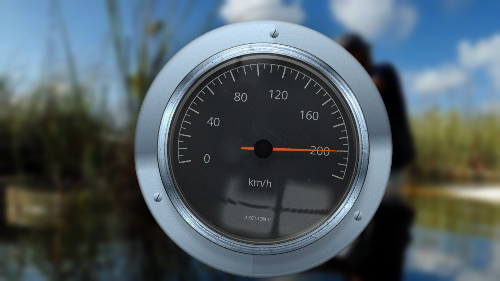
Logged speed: 200km/h
